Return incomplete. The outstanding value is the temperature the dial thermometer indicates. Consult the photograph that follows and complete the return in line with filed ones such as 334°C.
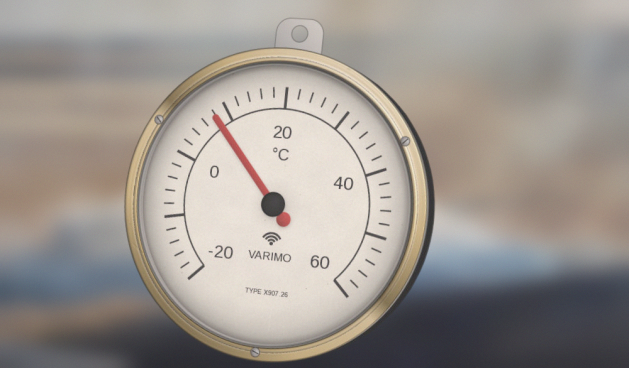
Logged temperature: 8°C
